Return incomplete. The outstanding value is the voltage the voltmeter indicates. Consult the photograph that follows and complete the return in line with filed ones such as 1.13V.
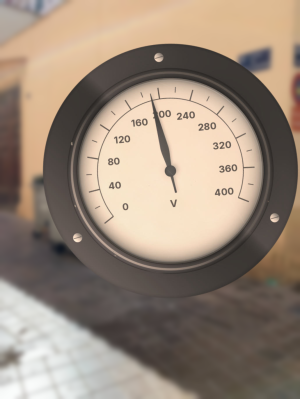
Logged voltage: 190V
